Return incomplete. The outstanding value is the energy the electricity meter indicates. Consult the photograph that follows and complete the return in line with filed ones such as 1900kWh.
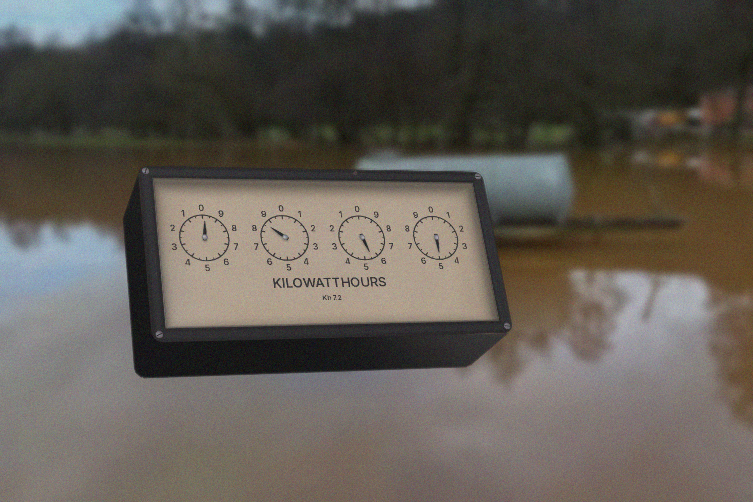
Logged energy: 9855kWh
